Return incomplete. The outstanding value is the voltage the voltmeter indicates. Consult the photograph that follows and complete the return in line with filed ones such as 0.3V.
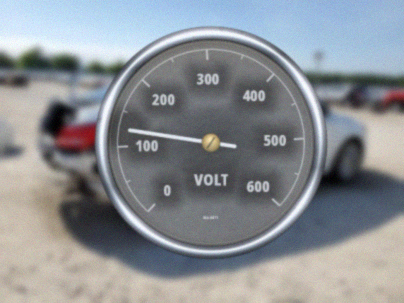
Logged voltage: 125V
